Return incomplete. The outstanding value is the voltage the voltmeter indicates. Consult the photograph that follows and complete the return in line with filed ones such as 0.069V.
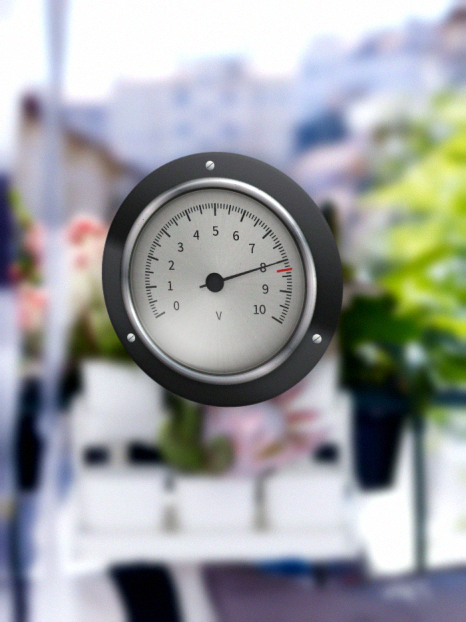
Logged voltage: 8V
